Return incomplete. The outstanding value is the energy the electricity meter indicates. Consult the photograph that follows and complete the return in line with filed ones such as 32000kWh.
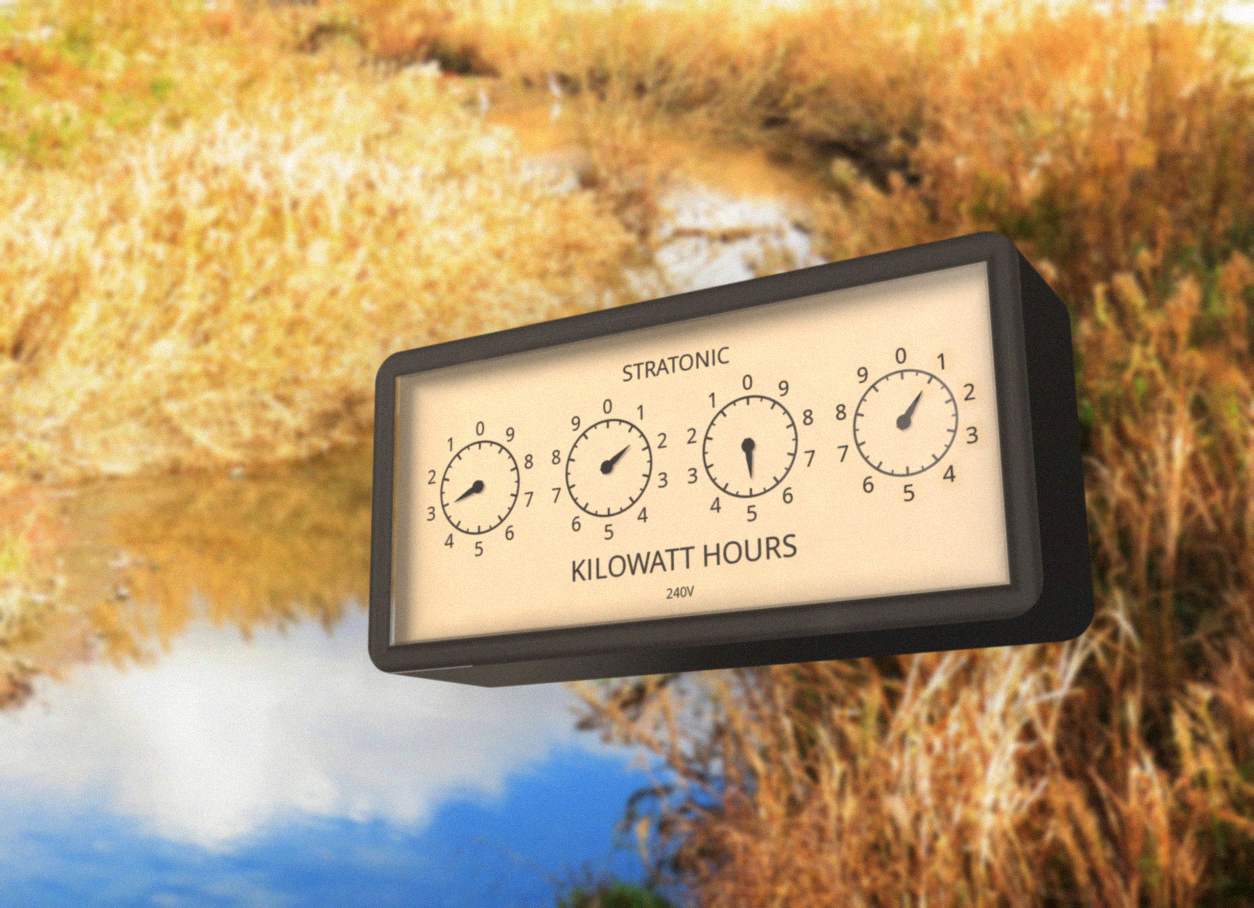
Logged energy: 3151kWh
